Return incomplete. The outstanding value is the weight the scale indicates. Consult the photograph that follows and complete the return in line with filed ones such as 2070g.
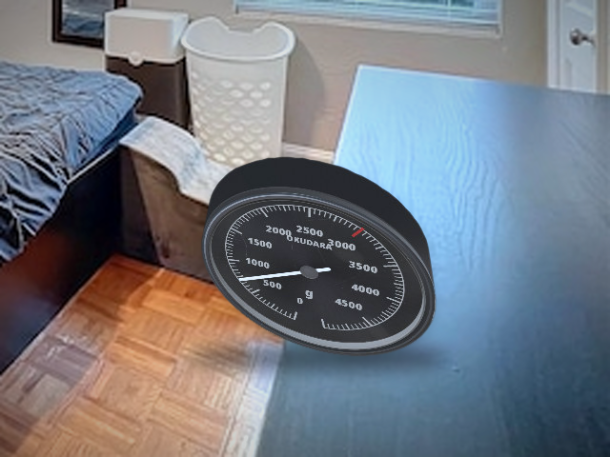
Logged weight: 750g
